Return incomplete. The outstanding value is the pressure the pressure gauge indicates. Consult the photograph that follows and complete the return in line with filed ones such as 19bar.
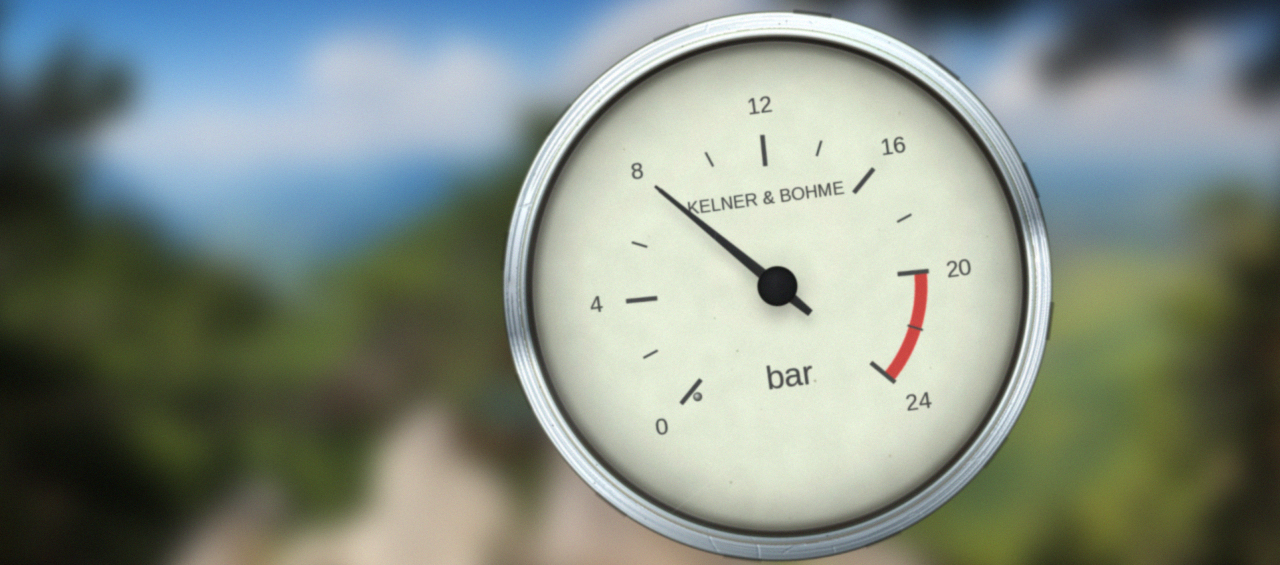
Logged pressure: 8bar
